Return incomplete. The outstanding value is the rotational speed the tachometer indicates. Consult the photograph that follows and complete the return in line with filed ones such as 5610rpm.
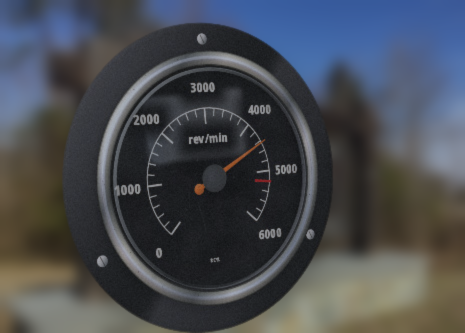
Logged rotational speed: 4400rpm
